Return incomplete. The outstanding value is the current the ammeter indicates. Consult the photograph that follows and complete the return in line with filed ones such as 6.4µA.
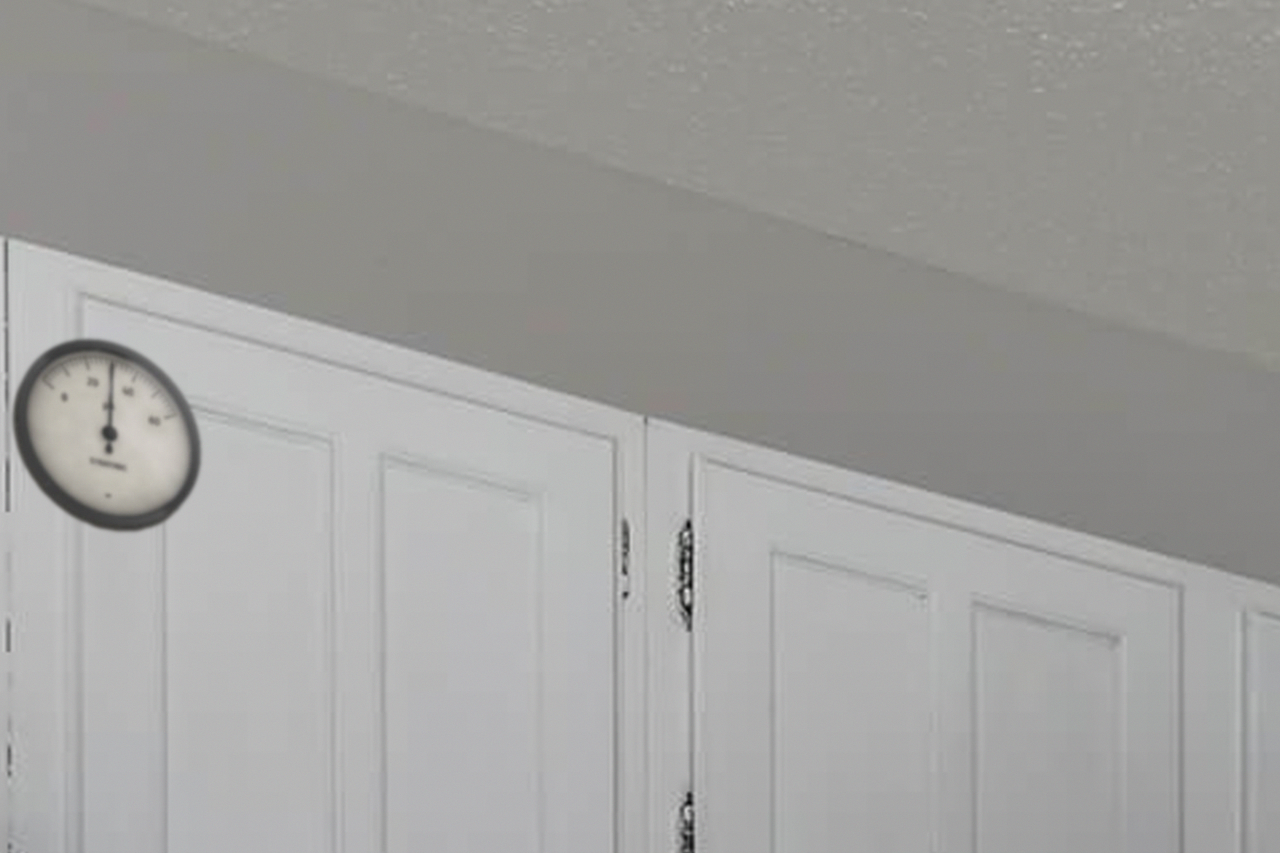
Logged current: 30µA
